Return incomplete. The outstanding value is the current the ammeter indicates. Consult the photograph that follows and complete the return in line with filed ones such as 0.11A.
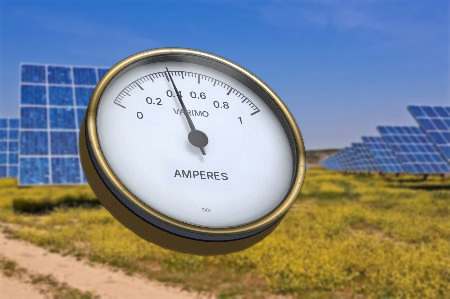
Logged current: 0.4A
